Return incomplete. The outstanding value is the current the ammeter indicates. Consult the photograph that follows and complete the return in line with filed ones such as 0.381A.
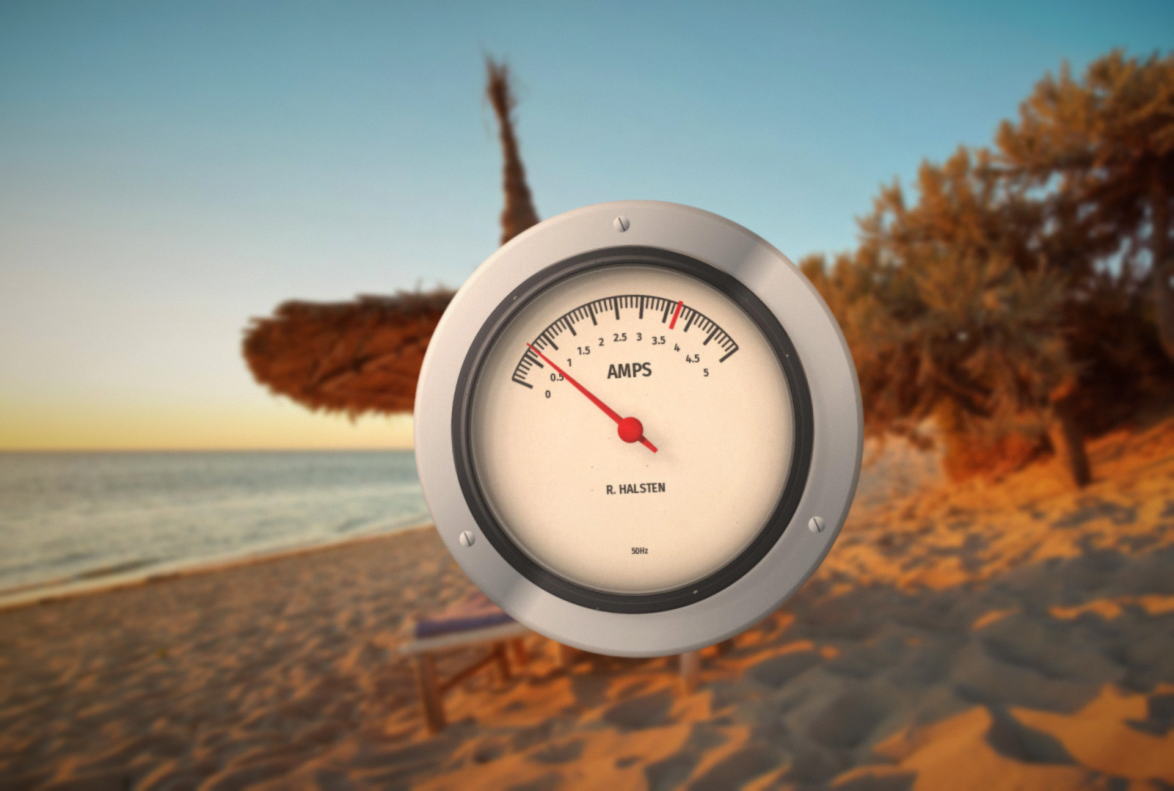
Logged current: 0.7A
